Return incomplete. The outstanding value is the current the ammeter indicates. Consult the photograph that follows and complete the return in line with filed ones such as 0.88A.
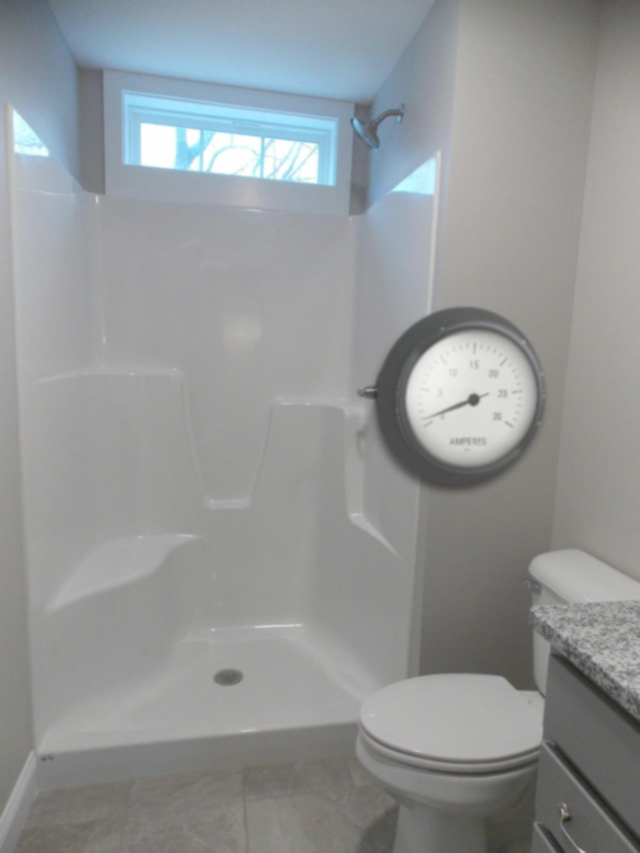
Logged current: 1A
